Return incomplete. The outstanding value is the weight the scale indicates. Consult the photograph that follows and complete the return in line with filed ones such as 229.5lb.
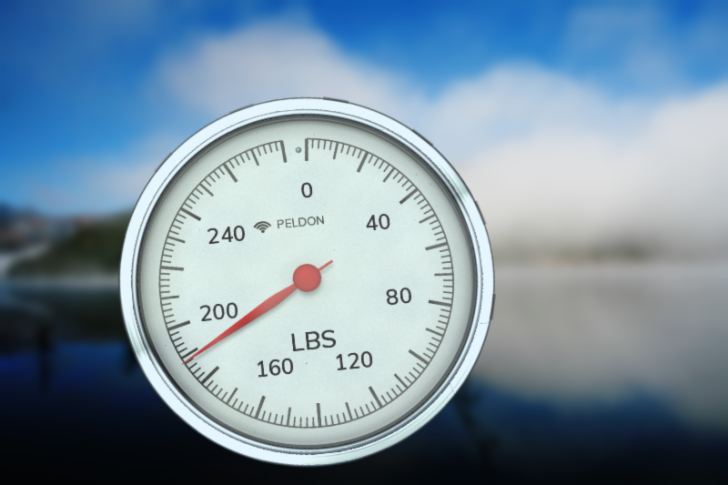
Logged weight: 188lb
